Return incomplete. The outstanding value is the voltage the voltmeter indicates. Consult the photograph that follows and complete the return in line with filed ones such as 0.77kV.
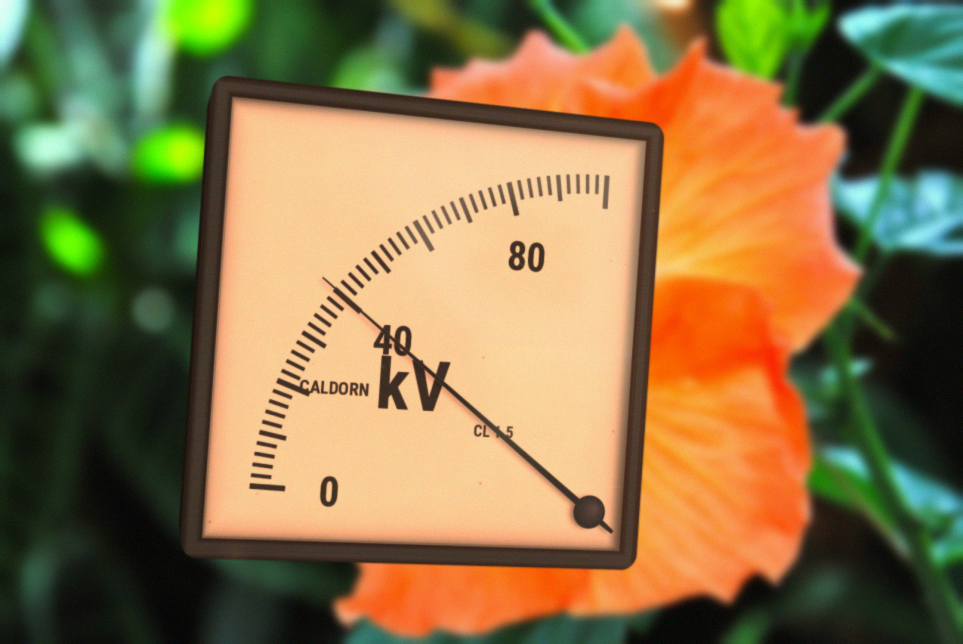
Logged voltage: 40kV
